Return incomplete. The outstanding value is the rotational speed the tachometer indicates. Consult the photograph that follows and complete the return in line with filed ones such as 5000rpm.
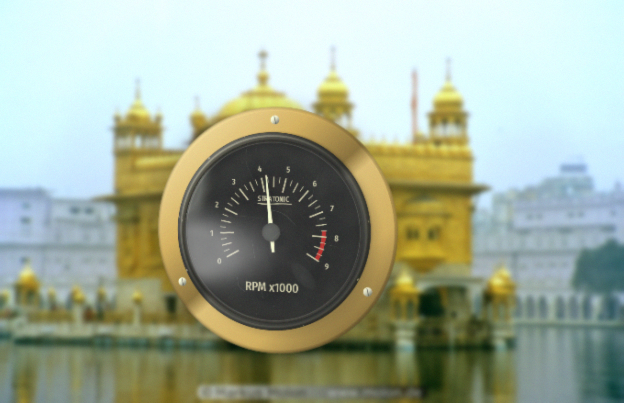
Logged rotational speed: 4250rpm
